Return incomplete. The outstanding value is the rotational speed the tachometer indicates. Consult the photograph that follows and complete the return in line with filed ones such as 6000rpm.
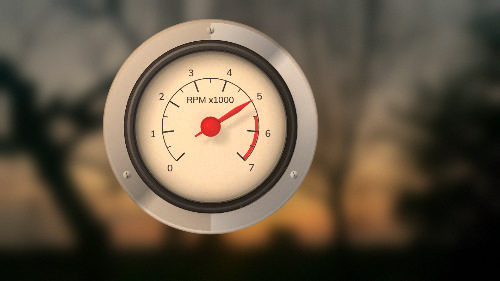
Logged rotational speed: 5000rpm
